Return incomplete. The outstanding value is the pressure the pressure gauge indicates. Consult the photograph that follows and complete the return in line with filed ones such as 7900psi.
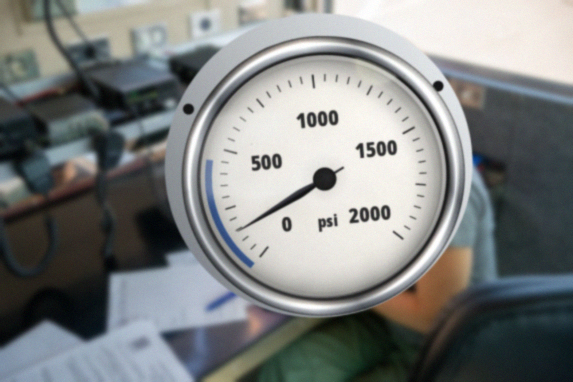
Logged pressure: 150psi
